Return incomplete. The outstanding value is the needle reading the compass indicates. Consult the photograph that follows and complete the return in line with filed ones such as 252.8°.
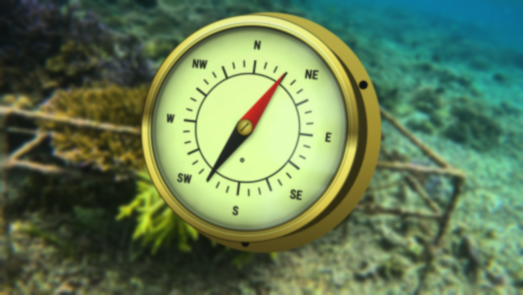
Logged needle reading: 30°
